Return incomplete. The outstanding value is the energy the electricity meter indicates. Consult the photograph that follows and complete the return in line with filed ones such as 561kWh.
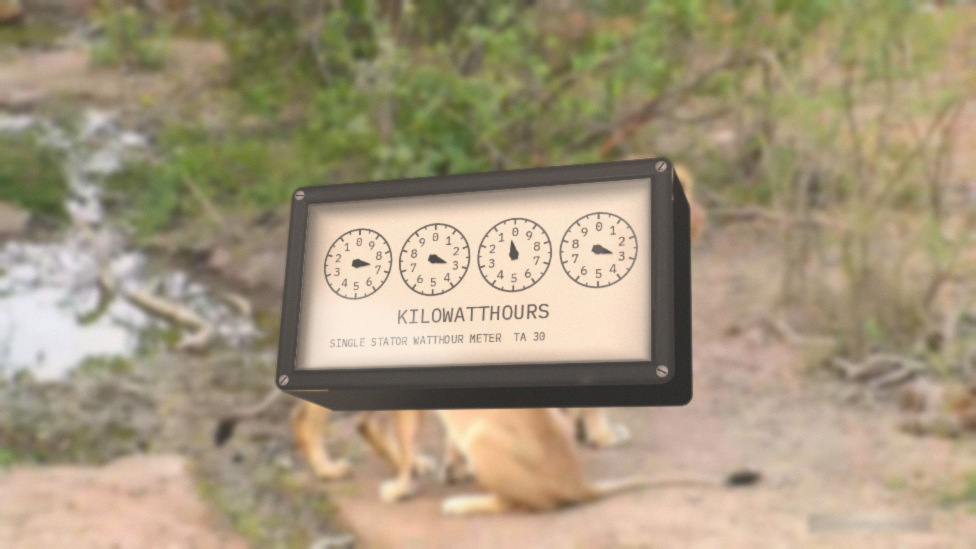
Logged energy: 7303kWh
